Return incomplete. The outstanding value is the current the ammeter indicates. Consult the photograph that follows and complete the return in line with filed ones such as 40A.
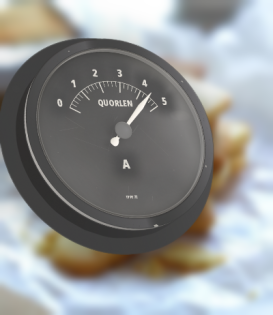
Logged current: 4.4A
